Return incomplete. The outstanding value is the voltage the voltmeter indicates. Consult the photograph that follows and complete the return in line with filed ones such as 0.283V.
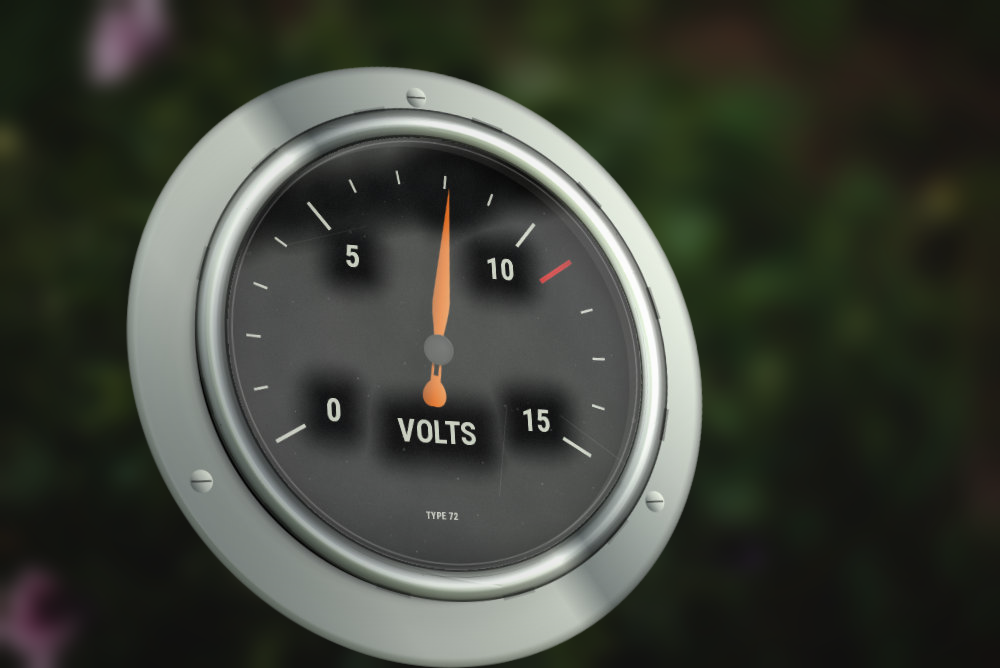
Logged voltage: 8V
